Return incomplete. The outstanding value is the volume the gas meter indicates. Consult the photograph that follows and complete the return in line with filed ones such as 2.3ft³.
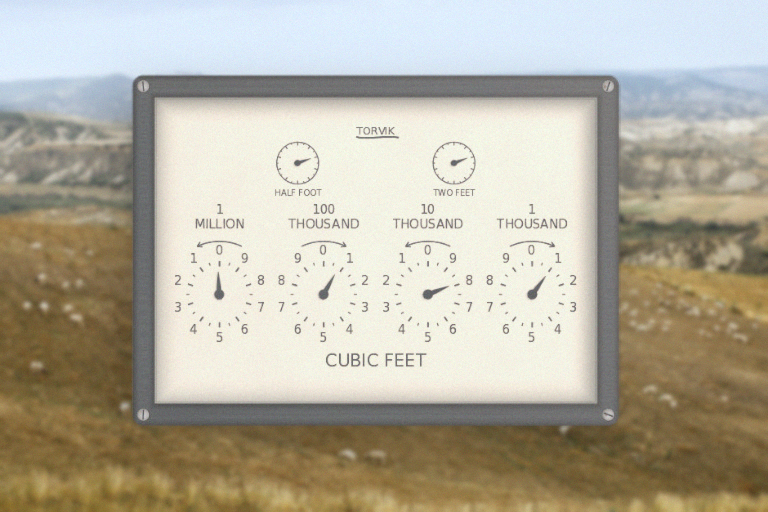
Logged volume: 8100ft³
